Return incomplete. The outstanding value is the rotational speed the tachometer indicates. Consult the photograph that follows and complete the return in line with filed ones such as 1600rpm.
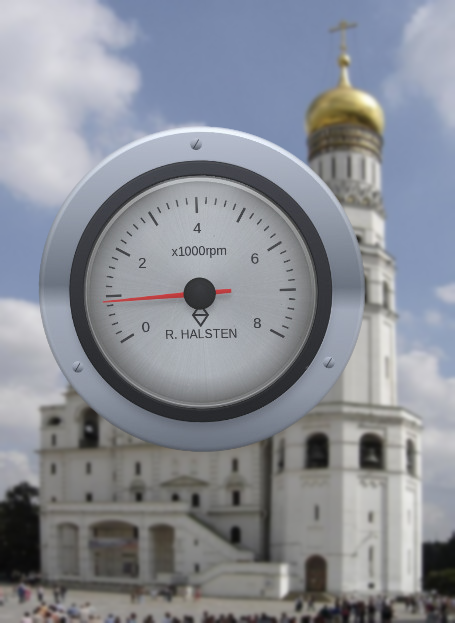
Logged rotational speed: 900rpm
